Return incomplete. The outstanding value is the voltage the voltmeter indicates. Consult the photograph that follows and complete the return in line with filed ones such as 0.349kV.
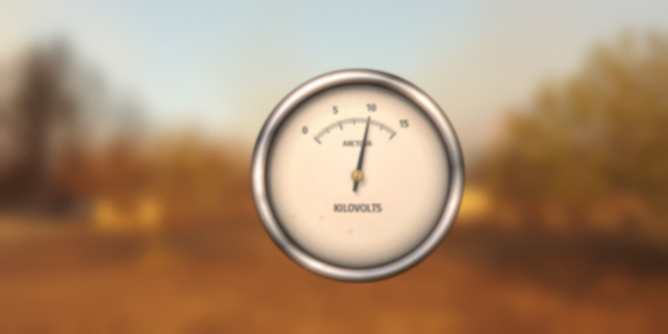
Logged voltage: 10kV
